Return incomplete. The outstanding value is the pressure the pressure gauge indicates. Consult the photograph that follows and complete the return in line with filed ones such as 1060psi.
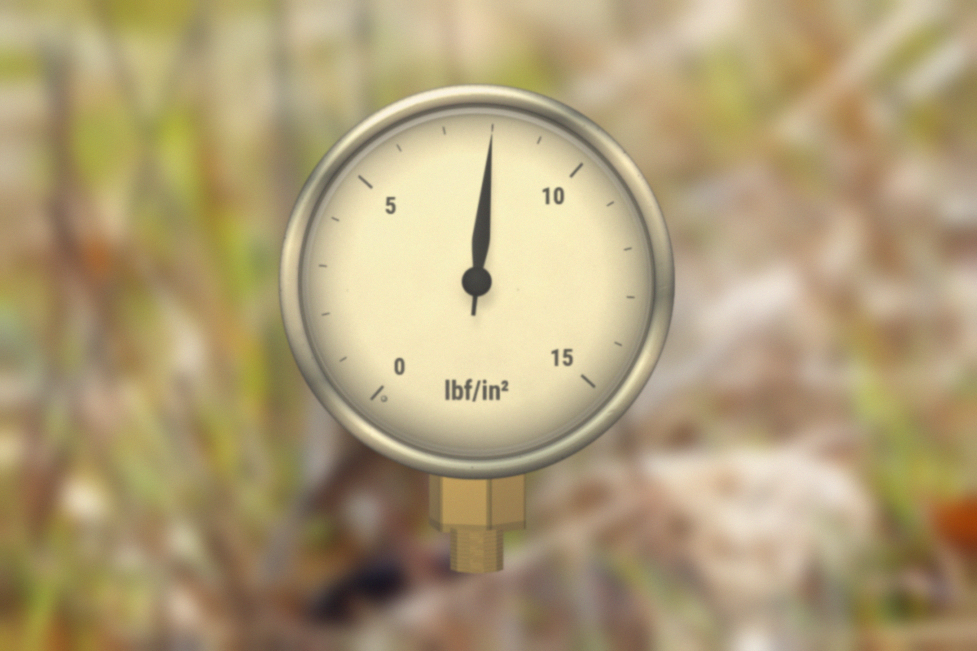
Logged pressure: 8psi
